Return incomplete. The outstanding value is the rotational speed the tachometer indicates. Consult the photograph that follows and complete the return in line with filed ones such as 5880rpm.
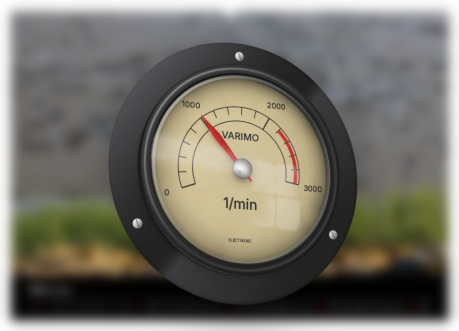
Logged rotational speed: 1000rpm
